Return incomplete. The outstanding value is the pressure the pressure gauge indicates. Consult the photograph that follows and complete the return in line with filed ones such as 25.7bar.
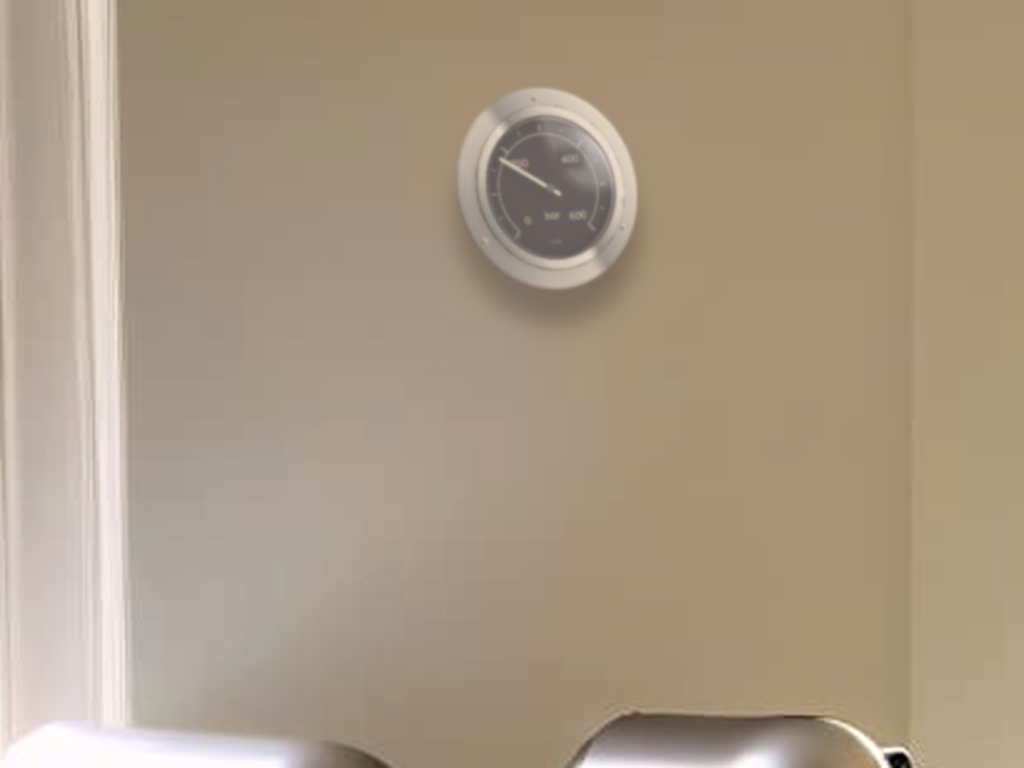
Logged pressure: 175bar
